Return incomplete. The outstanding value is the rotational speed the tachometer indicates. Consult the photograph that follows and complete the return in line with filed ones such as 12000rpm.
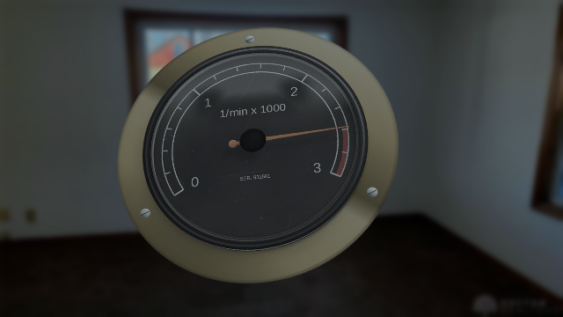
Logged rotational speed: 2600rpm
